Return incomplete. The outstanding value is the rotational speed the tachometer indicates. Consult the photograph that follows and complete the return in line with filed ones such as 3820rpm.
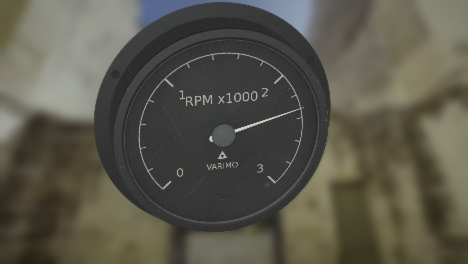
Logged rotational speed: 2300rpm
